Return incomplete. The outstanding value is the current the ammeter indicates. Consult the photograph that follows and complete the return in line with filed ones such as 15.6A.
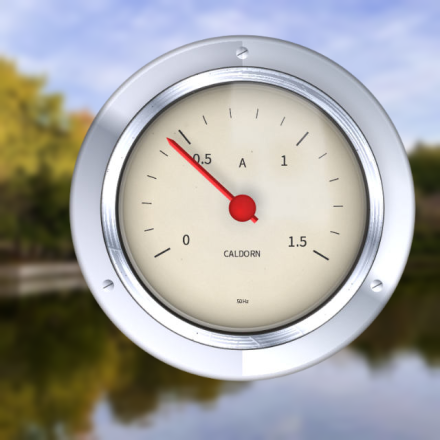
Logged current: 0.45A
